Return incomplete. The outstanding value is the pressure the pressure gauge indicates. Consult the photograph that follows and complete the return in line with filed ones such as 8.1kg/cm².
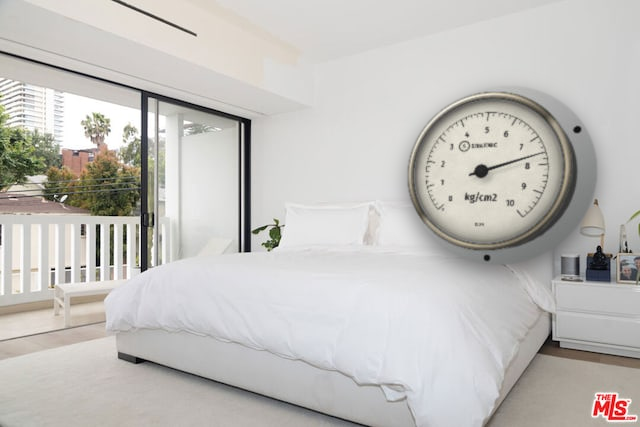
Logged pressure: 7.6kg/cm²
